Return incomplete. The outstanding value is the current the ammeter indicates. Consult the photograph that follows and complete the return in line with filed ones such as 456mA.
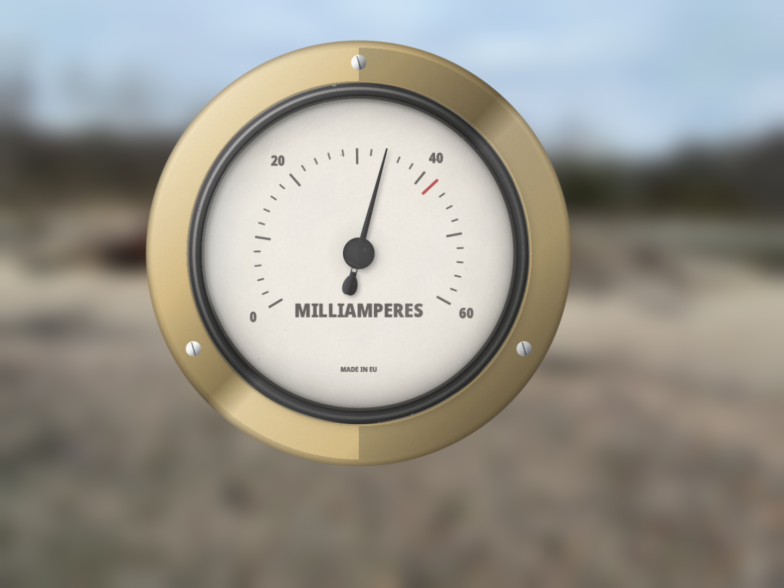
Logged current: 34mA
